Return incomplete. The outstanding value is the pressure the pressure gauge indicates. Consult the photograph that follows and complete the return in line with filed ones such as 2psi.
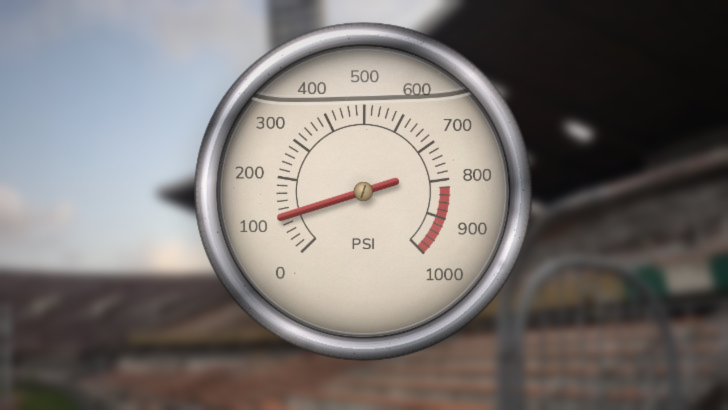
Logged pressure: 100psi
